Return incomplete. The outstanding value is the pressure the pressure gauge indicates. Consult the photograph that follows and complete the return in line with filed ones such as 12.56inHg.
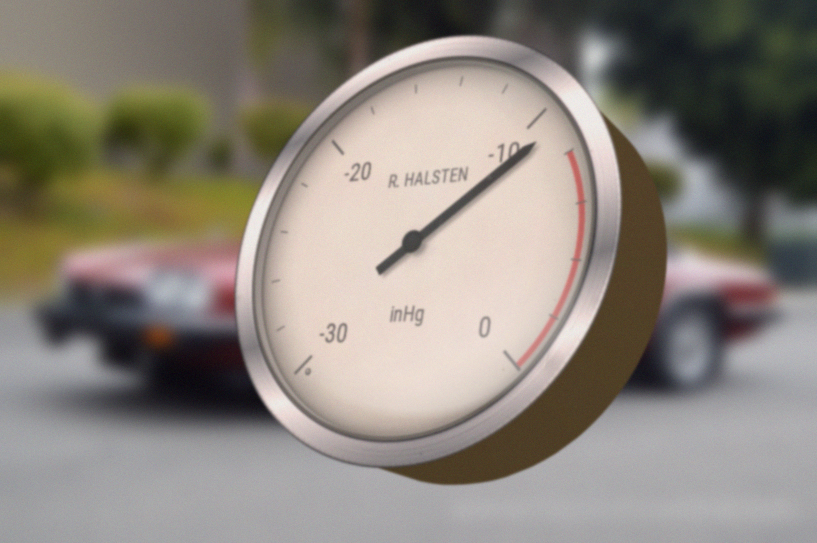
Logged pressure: -9inHg
